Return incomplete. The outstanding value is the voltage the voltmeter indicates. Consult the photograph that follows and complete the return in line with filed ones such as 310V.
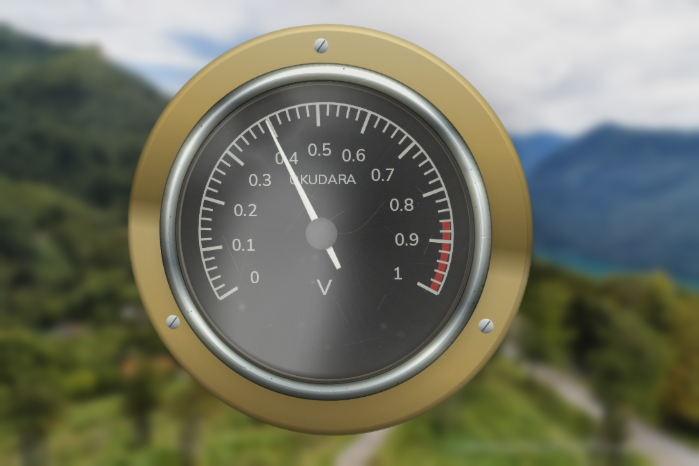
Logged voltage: 0.4V
